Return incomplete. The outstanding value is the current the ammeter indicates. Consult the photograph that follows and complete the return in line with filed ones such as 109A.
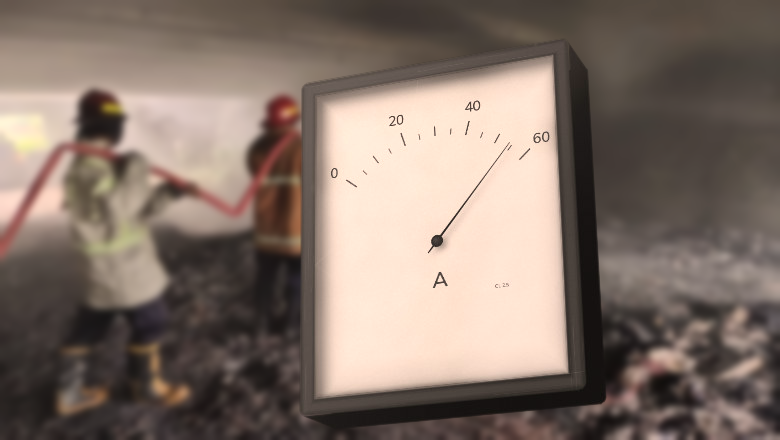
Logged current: 55A
